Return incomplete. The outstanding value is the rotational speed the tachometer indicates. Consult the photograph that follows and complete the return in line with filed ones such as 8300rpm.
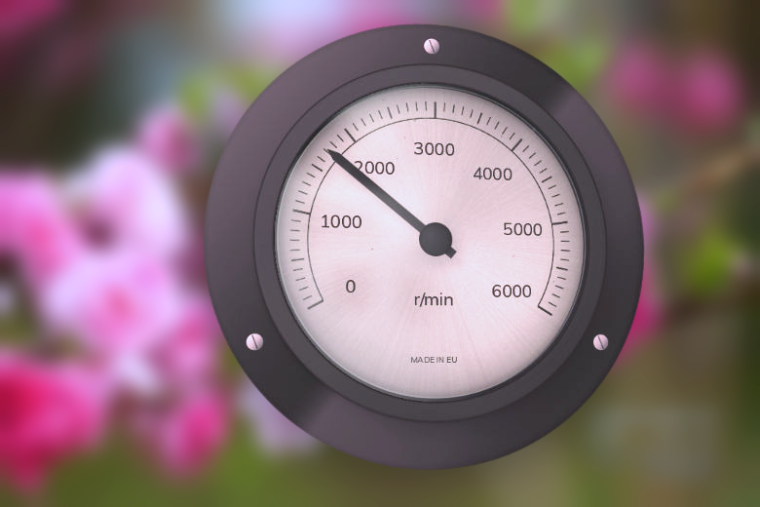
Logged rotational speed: 1700rpm
